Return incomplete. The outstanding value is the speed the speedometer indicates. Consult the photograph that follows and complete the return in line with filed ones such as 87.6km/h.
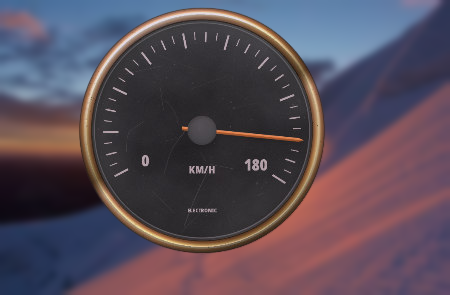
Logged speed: 160km/h
